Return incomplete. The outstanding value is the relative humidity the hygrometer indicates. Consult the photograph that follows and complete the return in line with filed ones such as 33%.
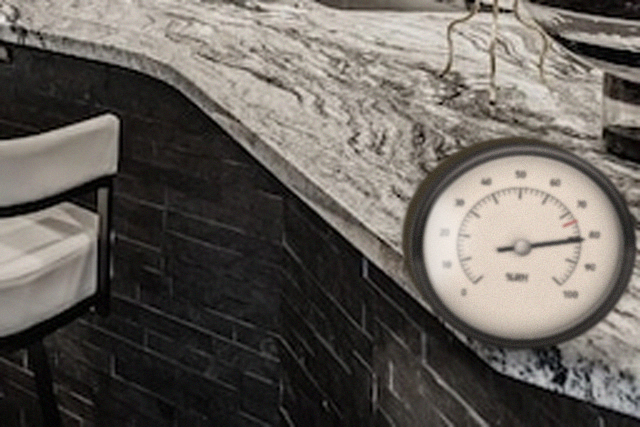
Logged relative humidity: 80%
